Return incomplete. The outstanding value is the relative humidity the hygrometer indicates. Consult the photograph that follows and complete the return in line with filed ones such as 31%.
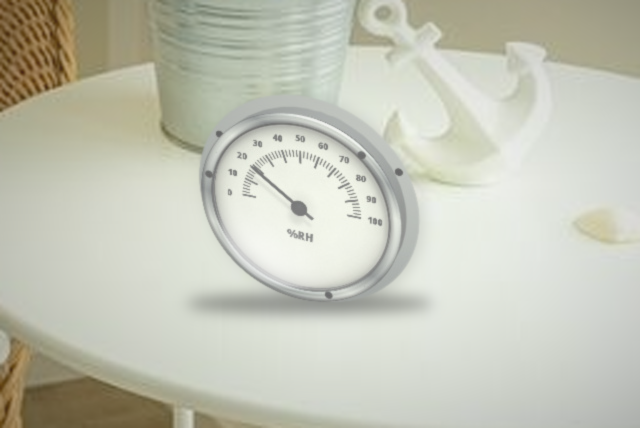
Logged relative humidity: 20%
